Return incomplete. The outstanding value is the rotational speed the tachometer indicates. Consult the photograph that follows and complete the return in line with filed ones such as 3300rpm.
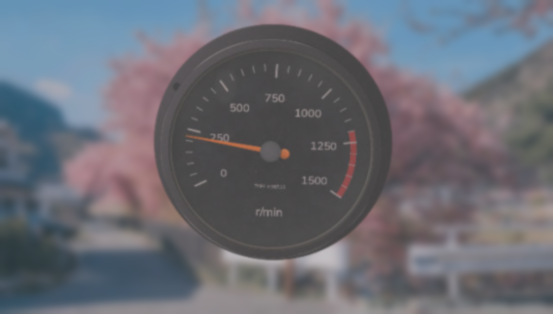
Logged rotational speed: 225rpm
